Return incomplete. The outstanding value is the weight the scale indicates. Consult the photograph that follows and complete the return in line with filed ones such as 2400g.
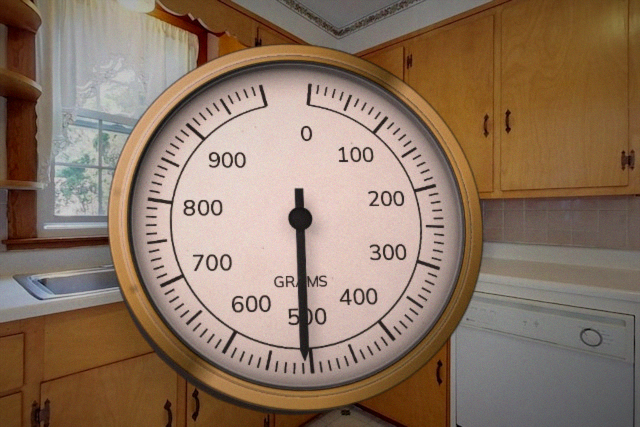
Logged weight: 510g
